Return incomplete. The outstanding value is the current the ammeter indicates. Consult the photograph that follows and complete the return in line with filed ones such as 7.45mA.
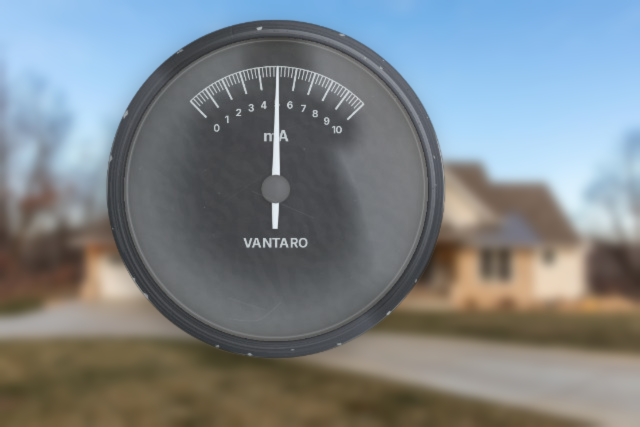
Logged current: 5mA
